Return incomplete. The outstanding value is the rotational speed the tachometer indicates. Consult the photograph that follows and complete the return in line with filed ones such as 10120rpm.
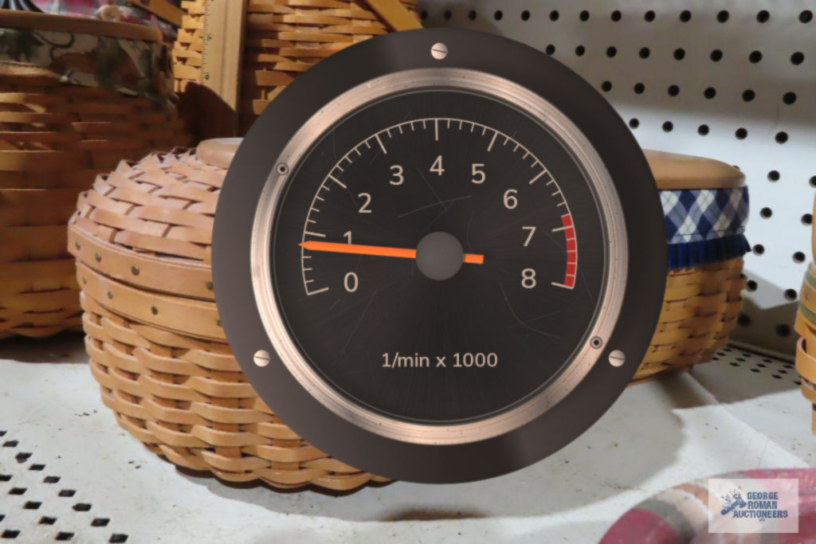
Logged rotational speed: 800rpm
